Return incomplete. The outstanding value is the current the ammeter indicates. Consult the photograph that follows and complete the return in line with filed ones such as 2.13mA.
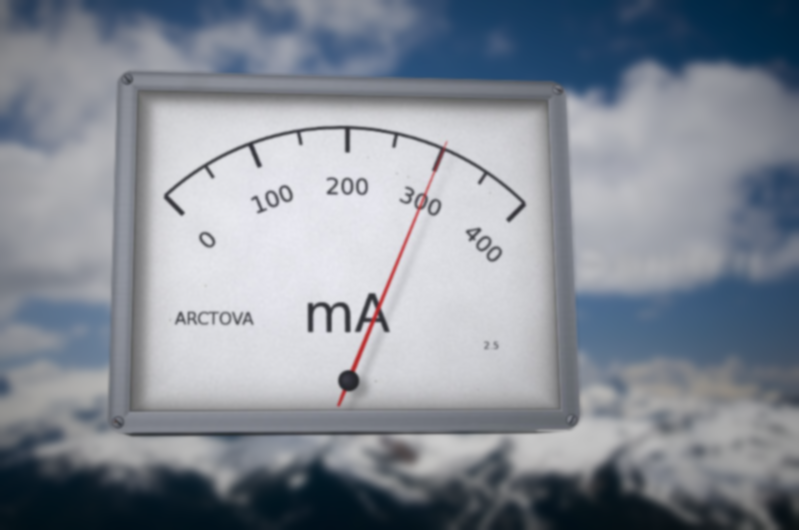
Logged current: 300mA
